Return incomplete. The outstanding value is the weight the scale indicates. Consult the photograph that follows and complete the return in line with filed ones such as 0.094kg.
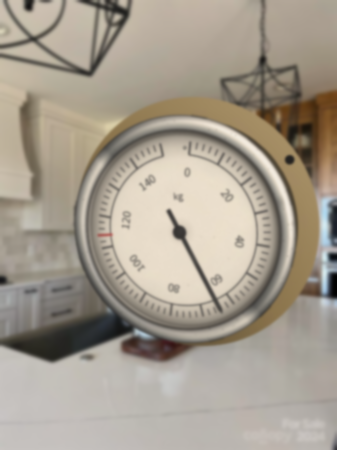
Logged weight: 64kg
